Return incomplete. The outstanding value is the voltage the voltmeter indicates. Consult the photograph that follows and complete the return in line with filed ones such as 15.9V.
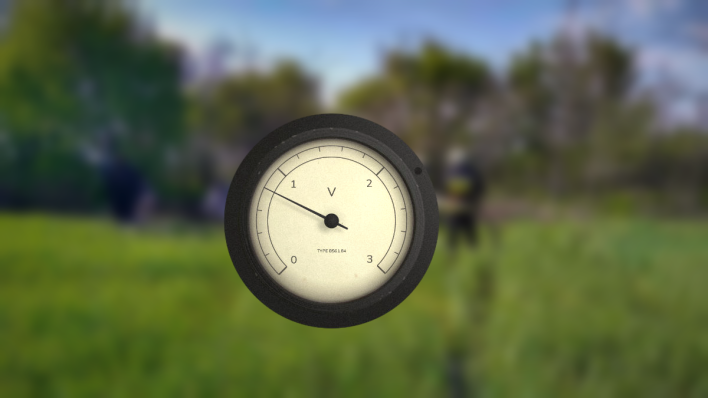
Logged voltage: 0.8V
